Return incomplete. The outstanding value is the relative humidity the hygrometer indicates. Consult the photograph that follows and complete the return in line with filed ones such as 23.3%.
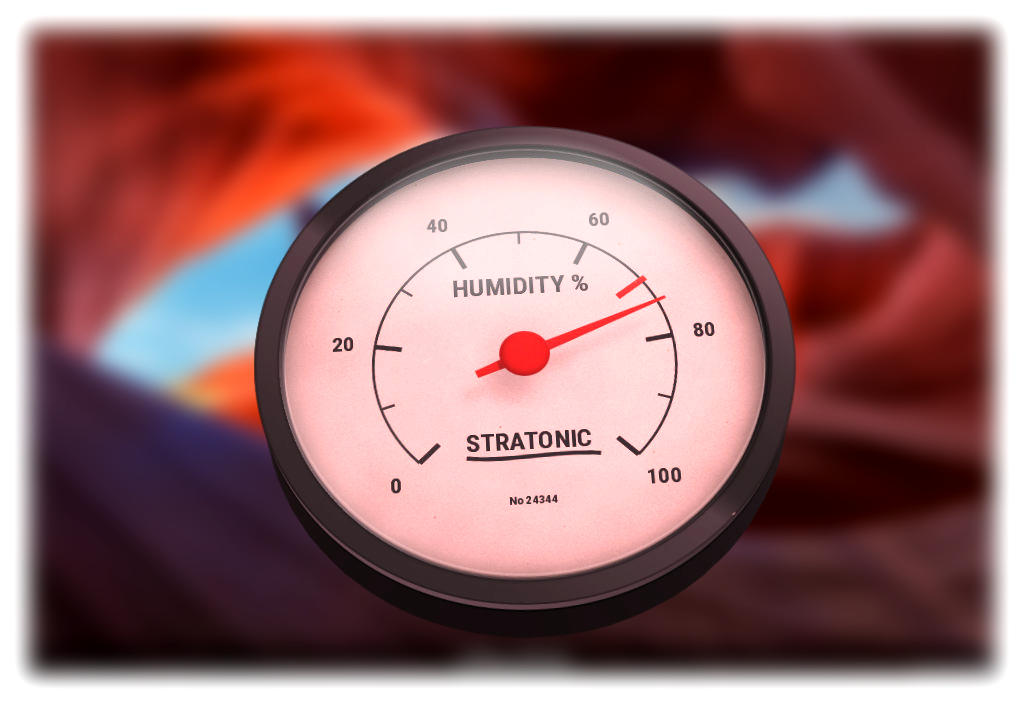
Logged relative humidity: 75%
